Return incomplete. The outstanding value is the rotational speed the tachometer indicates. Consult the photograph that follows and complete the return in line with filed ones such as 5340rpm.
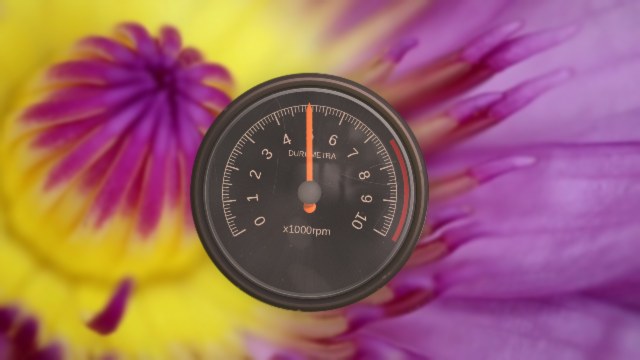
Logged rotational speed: 5000rpm
